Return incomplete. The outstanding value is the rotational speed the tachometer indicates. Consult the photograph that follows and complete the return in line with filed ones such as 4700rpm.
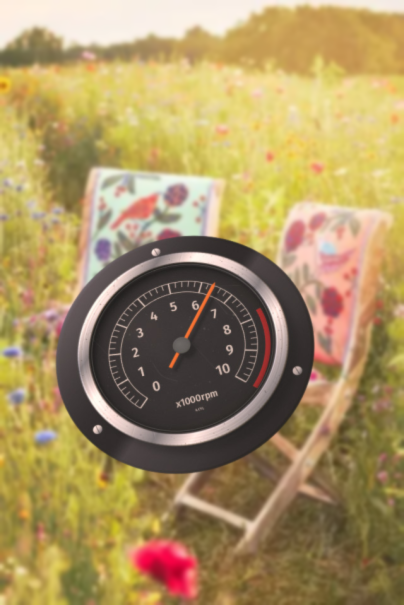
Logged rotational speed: 6400rpm
